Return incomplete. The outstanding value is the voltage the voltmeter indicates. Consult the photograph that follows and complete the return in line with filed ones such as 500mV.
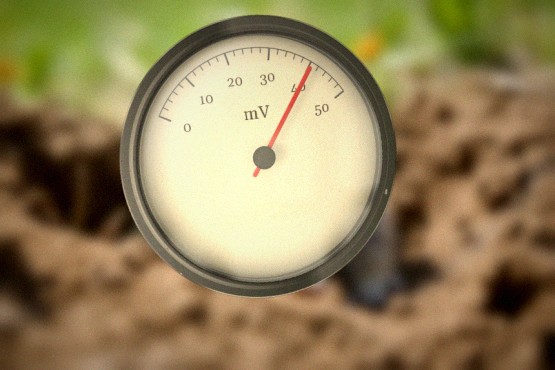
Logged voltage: 40mV
